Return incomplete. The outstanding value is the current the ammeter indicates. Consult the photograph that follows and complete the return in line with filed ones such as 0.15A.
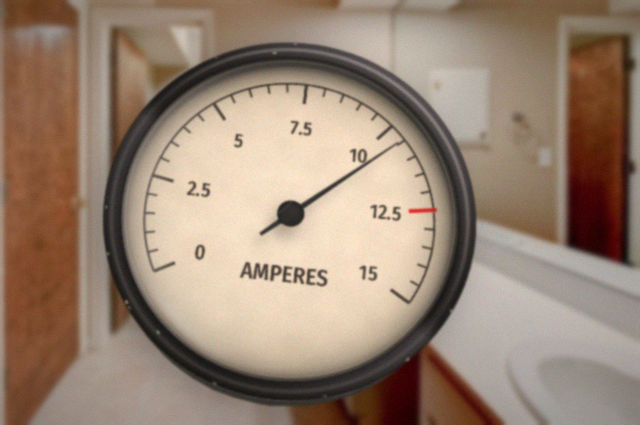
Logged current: 10.5A
